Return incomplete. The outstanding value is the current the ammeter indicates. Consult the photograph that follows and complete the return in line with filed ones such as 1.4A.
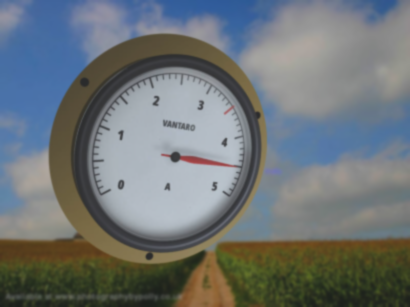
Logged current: 4.5A
